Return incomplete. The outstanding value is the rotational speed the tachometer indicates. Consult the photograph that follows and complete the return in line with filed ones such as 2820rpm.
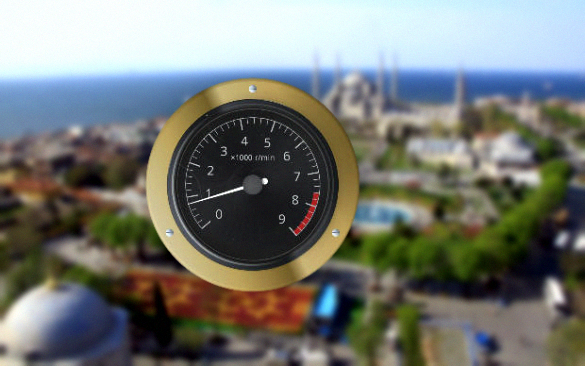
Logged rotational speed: 800rpm
